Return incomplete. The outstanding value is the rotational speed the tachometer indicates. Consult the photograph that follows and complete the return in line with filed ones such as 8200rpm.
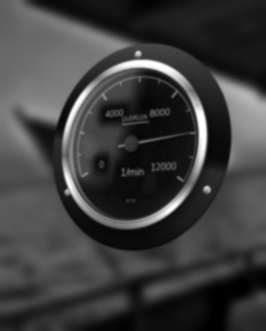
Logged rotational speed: 10000rpm
